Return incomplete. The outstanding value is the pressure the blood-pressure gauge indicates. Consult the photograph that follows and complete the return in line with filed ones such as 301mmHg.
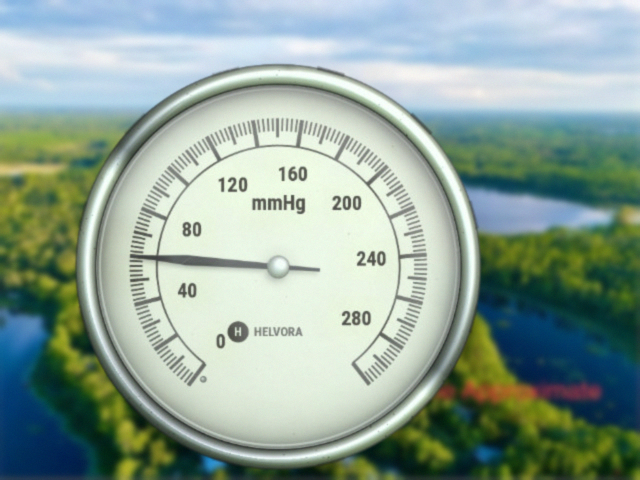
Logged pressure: 60mmHg
